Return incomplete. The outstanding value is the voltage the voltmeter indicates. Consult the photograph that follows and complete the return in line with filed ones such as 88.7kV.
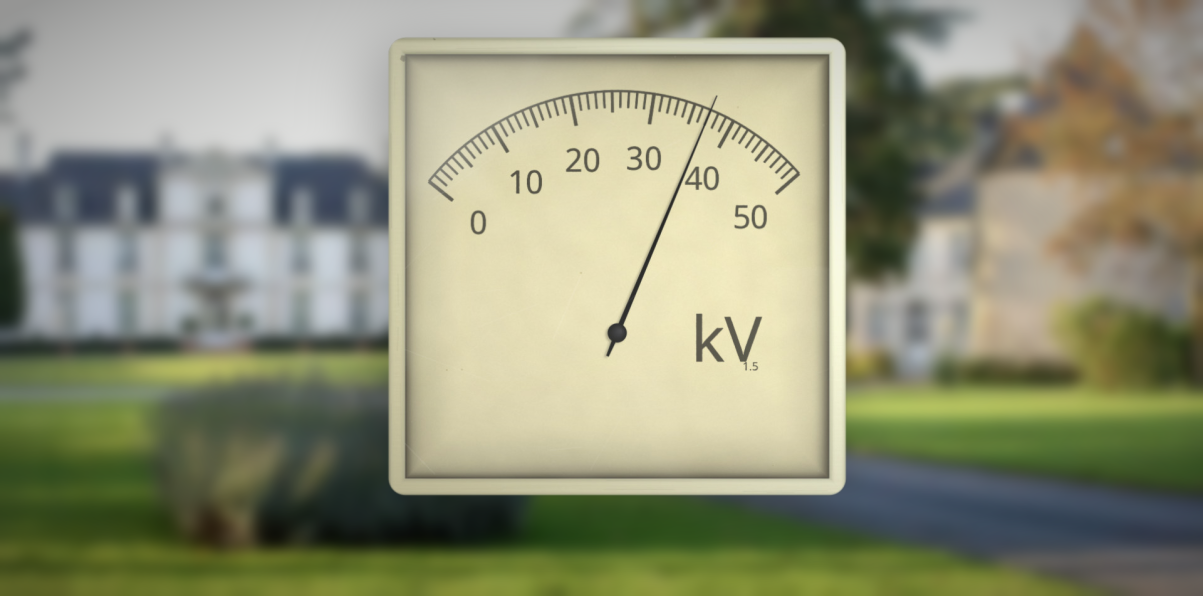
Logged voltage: 37kV
